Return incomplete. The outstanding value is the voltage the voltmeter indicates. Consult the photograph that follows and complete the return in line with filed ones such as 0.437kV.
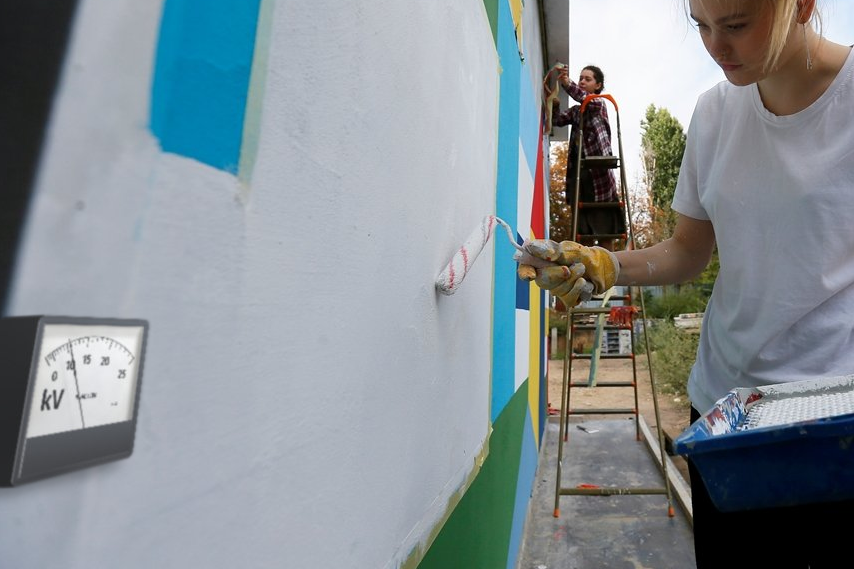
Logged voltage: 10kV
